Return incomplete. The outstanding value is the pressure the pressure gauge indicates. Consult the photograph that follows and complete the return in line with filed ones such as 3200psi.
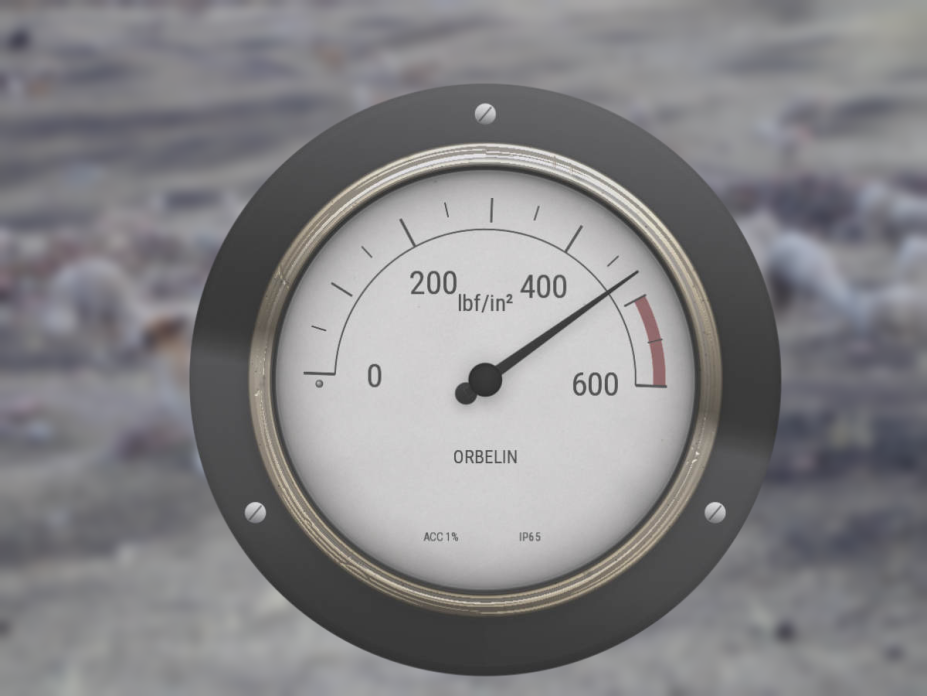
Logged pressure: 475psi
